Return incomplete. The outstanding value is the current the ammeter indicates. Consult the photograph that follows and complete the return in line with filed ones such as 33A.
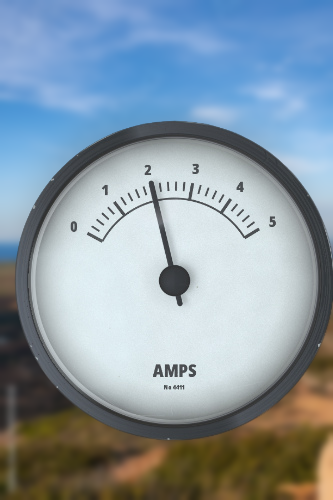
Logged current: 2A
